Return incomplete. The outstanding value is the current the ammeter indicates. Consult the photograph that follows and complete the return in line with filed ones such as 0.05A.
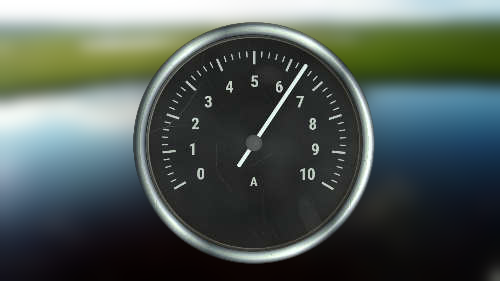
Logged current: 6.4A
